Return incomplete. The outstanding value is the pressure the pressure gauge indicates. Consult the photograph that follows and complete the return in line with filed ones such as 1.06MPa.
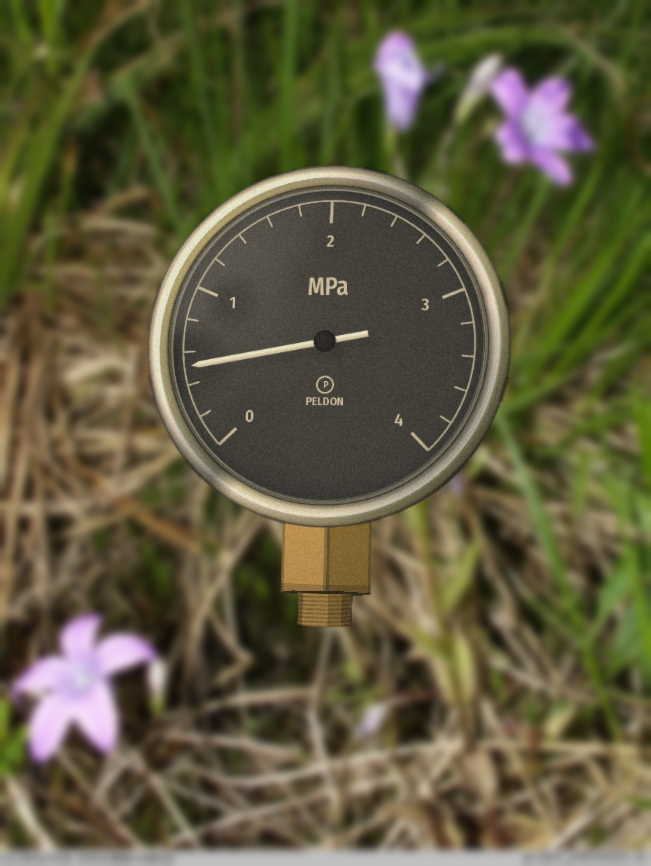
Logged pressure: 0.5MPa
